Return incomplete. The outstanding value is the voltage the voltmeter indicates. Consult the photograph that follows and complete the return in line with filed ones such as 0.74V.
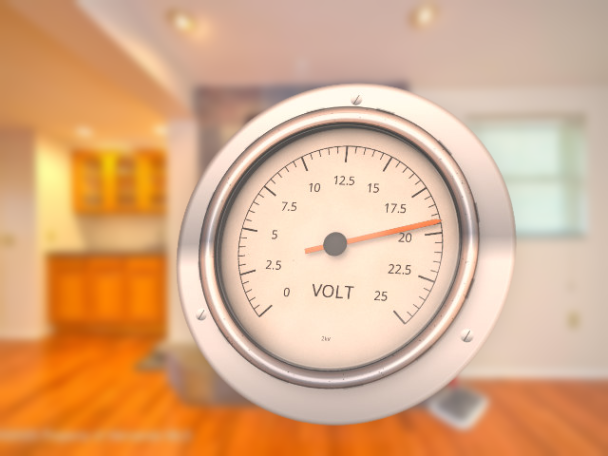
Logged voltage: 19.5V
